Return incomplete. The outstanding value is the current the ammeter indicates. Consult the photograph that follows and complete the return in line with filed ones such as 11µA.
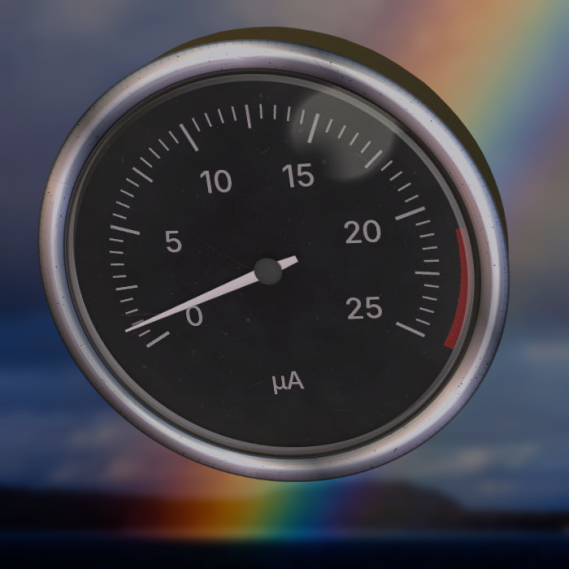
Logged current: 1µA
